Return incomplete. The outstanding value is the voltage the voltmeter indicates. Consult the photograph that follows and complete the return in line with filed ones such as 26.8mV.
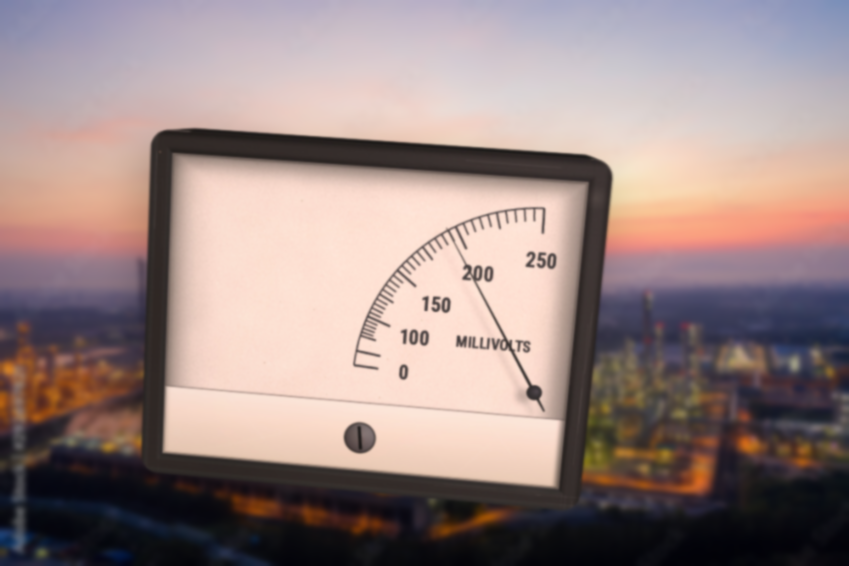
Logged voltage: 195mV
